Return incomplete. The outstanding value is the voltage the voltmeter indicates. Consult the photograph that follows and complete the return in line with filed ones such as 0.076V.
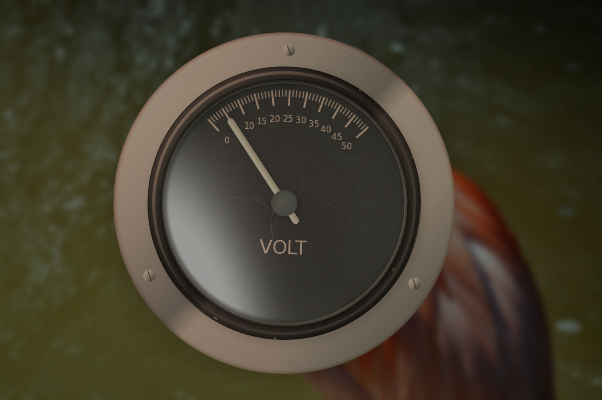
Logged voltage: 5V
